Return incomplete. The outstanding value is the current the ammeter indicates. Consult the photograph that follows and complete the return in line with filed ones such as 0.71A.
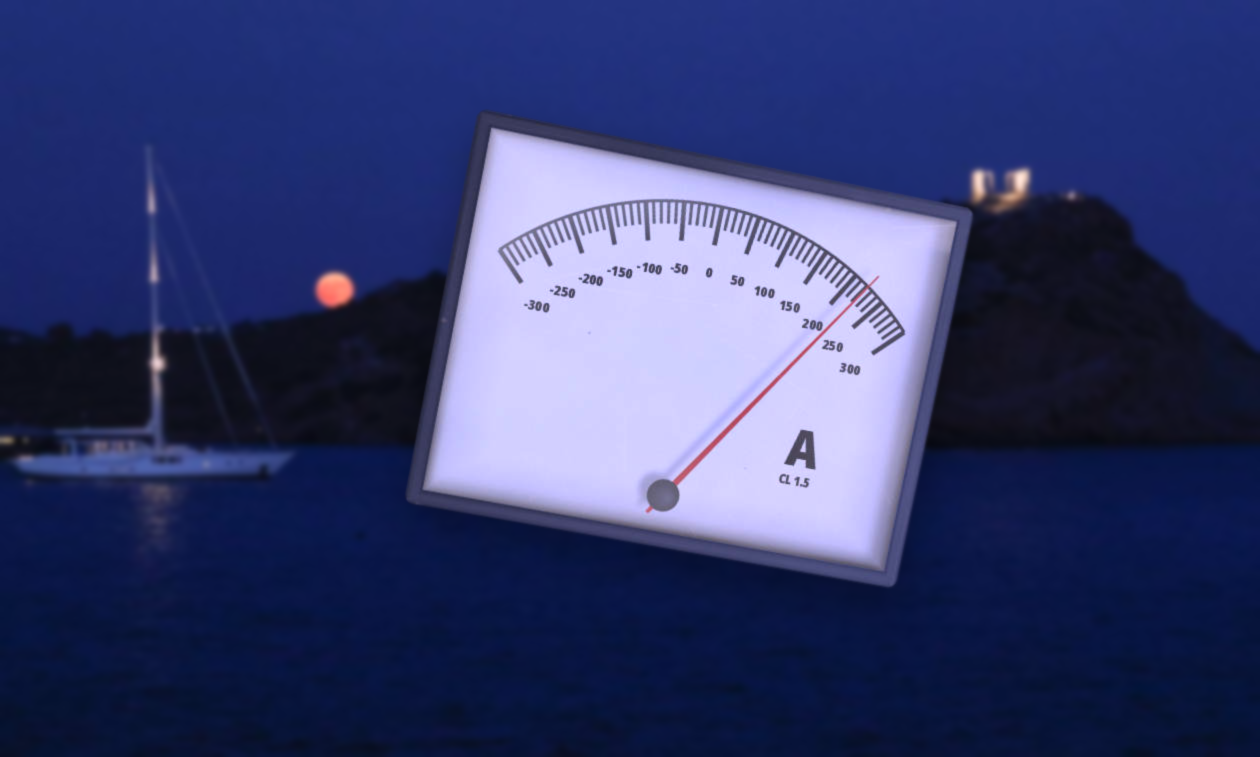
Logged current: 220A
